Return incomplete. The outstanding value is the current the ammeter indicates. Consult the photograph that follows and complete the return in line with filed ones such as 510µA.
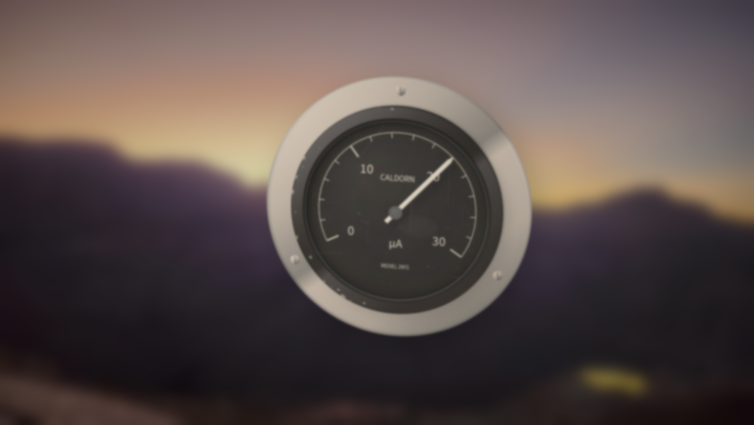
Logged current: 20µA
